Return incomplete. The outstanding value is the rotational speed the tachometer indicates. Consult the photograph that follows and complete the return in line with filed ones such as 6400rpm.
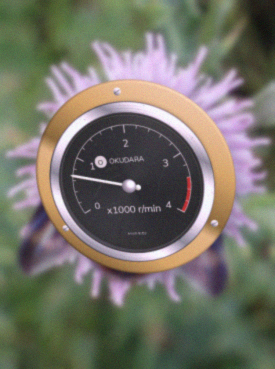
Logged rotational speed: 700rpm
